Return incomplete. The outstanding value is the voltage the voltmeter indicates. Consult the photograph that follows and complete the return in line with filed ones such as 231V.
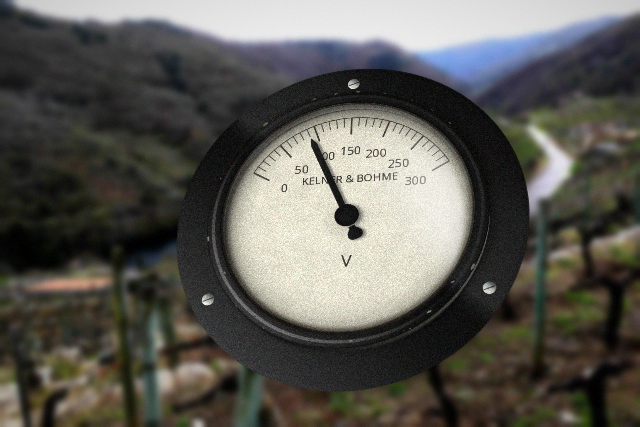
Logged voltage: 90V
